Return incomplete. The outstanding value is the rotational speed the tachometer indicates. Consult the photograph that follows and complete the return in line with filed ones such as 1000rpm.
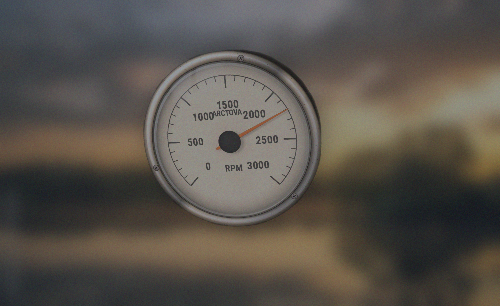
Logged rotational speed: 2200rpm
